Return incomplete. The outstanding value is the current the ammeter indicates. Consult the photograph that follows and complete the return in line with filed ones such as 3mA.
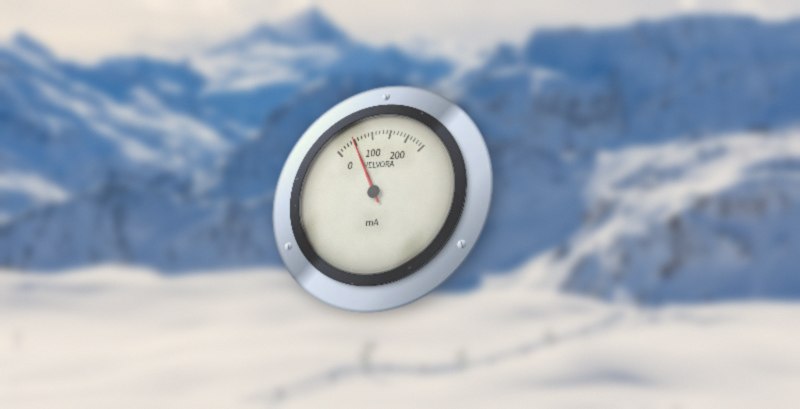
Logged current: 50mA
